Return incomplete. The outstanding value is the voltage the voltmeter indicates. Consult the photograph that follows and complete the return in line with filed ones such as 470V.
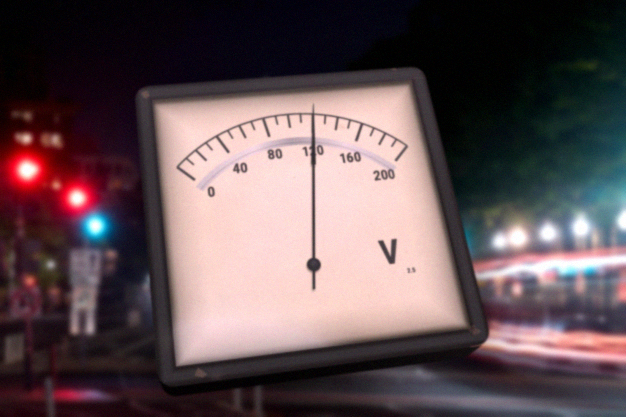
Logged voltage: 120V
